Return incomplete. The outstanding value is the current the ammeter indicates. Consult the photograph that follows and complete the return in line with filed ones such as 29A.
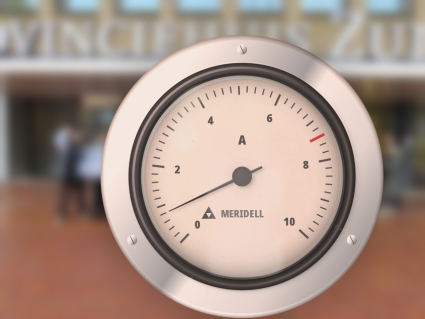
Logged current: 0.8A
